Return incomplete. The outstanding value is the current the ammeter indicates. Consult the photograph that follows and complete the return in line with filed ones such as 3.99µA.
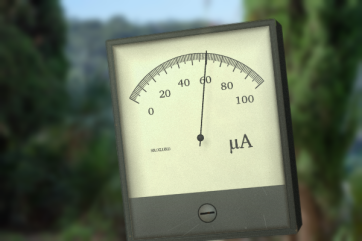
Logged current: 60µA
